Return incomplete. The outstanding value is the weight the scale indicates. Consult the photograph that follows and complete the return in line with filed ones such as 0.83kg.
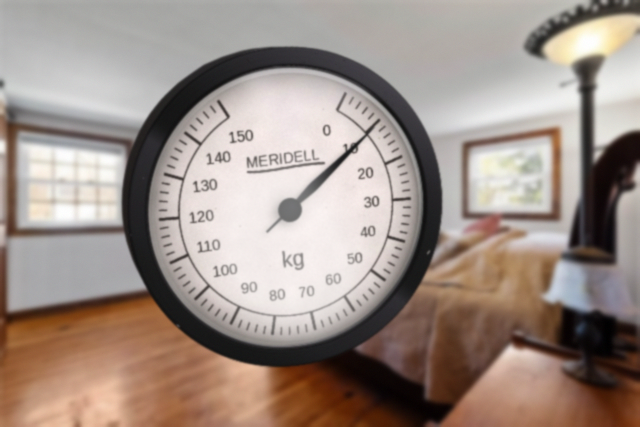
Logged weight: 10kg
